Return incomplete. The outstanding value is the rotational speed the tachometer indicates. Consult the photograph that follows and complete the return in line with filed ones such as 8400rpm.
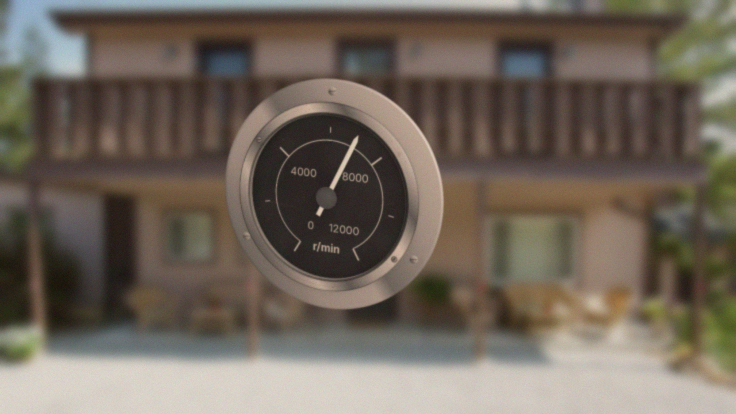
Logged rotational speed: 7000rpm
